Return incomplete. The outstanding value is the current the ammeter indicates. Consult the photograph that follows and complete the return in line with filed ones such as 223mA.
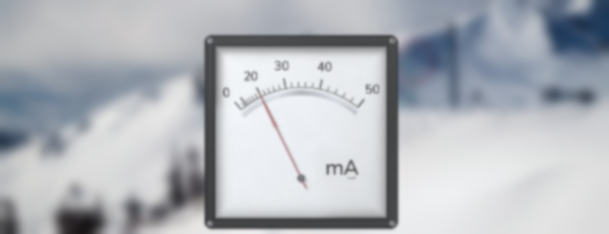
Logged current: 20mA
